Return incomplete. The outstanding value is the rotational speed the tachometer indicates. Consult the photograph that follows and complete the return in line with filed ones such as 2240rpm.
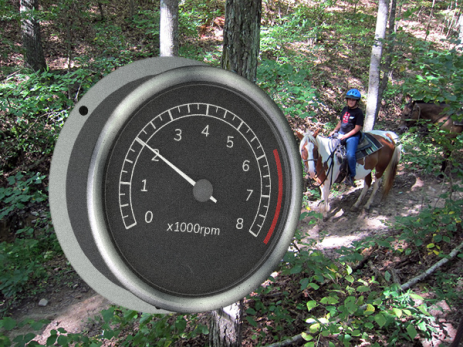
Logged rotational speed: 2000rpm
